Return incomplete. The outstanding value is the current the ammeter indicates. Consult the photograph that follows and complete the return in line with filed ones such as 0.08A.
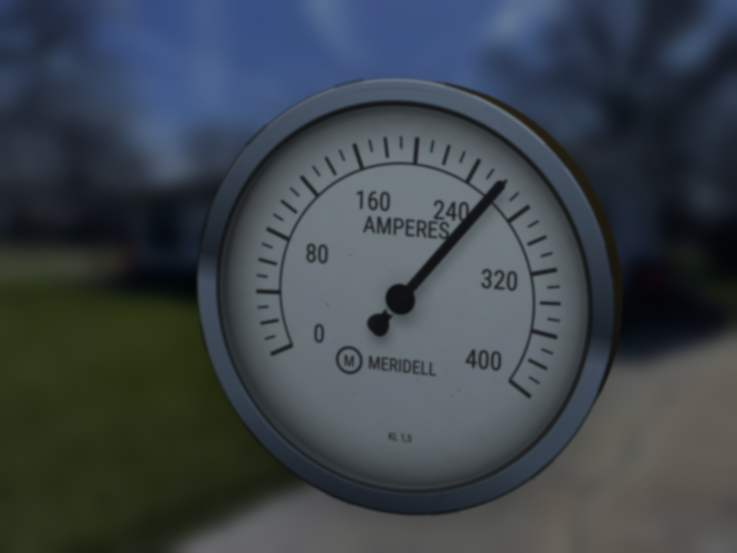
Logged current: 260A
